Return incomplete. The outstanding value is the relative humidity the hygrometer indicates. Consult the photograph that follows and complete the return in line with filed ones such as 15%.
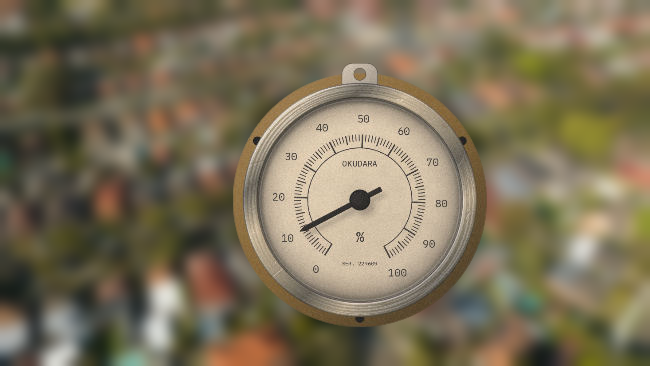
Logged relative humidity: 10%
